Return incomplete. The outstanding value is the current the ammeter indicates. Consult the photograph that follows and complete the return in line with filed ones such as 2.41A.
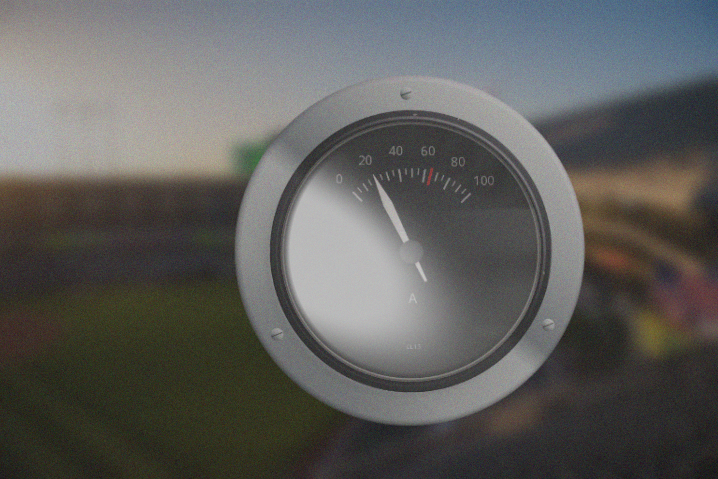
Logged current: 20A
